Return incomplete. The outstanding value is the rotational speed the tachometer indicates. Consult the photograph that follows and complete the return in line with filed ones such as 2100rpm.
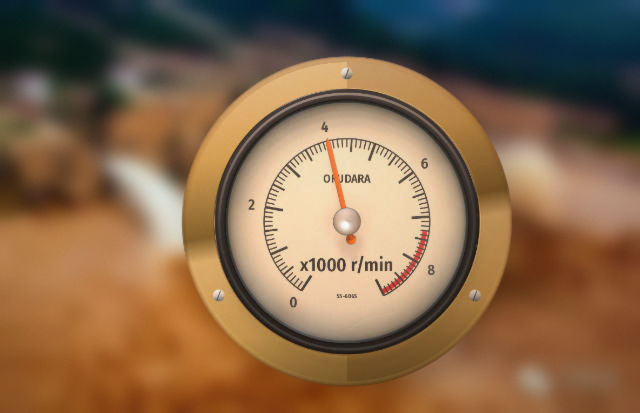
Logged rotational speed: 4000rpm
